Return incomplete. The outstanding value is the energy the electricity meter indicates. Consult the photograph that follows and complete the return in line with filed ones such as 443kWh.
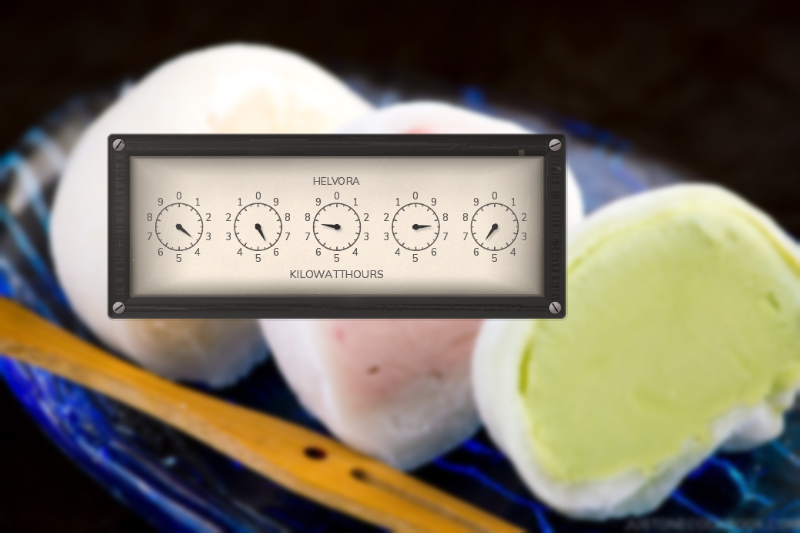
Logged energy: 35776kWh
